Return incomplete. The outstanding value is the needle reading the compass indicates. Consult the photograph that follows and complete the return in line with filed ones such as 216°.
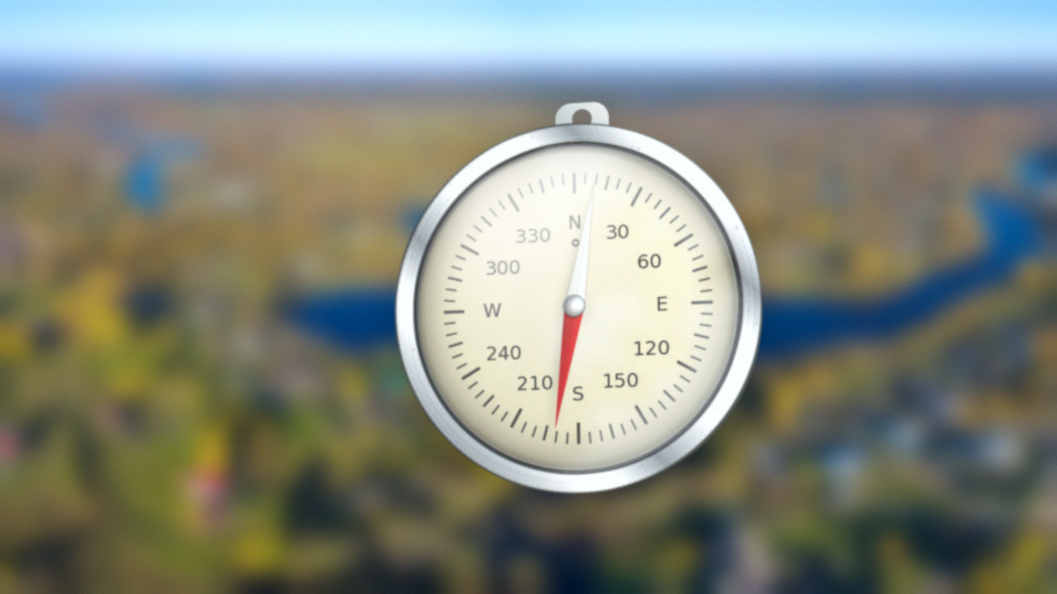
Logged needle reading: 190°
